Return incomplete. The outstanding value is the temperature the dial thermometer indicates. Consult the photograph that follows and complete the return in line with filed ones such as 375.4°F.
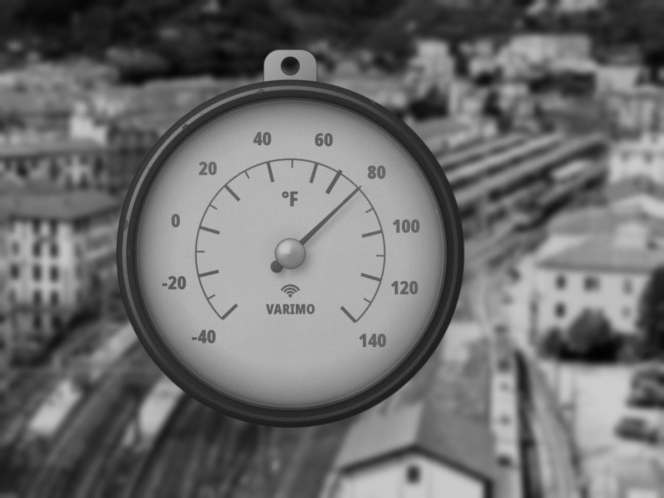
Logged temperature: 80°F
